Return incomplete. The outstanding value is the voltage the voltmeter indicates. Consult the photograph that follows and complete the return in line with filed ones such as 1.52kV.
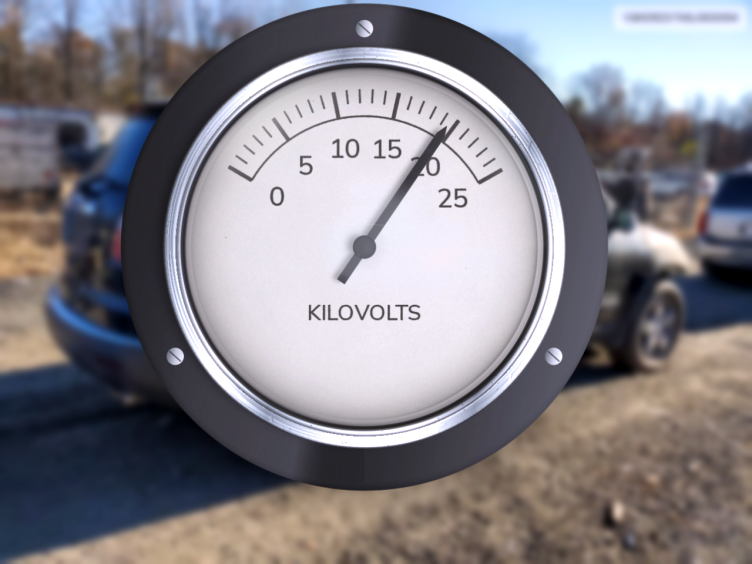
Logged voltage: 19.5kV
